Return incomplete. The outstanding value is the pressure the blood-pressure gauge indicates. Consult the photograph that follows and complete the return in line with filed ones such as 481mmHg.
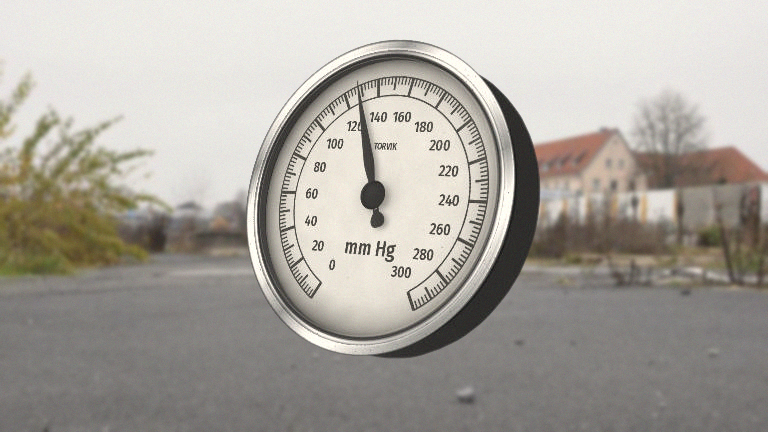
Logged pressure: 130mmHg
